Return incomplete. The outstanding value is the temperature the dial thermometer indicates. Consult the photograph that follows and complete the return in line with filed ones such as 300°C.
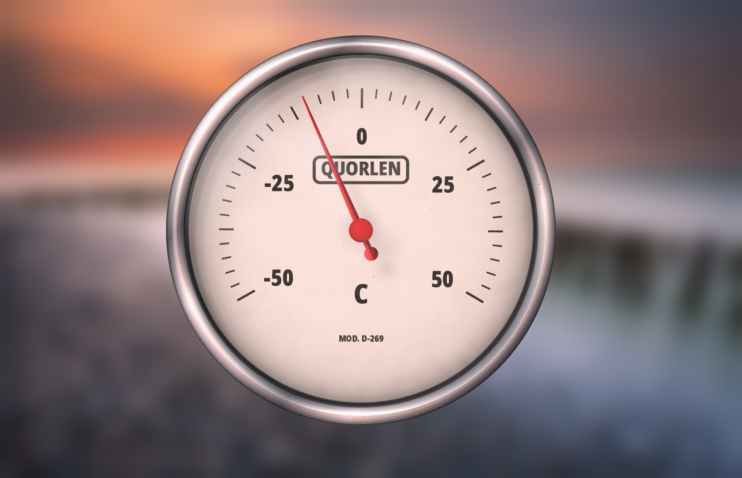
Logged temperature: -10°C
